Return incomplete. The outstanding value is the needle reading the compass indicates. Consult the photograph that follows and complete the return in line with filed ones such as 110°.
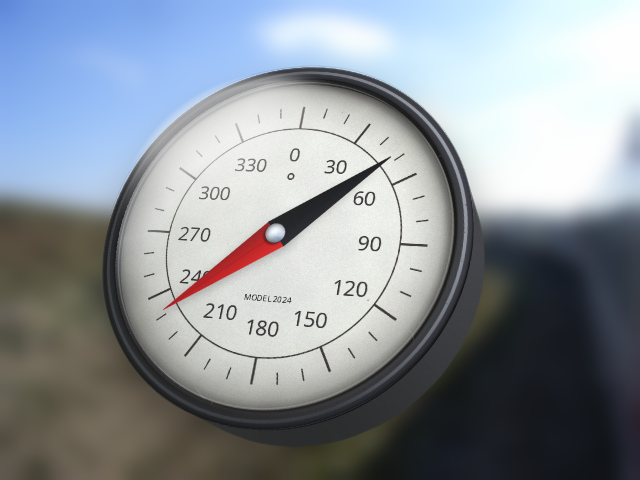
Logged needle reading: 230°
